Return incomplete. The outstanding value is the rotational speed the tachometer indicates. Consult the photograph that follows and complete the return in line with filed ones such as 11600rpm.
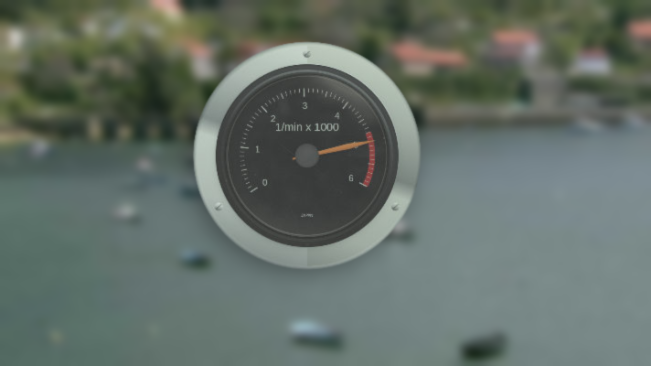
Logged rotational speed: 5000rpm
